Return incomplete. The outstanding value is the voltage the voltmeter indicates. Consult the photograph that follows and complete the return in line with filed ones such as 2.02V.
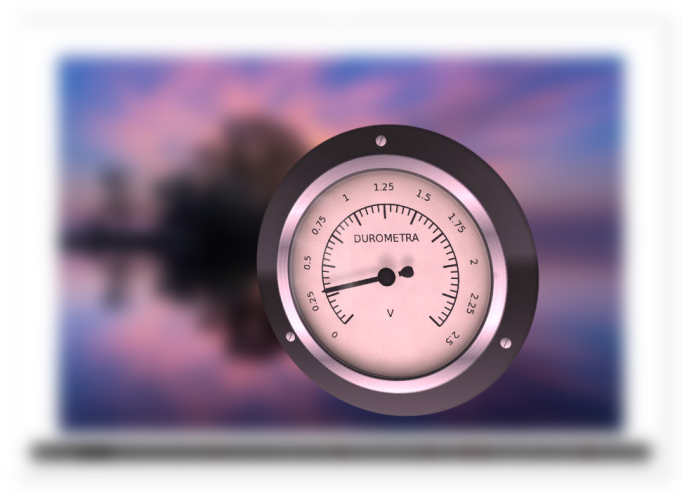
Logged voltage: 0.3V
